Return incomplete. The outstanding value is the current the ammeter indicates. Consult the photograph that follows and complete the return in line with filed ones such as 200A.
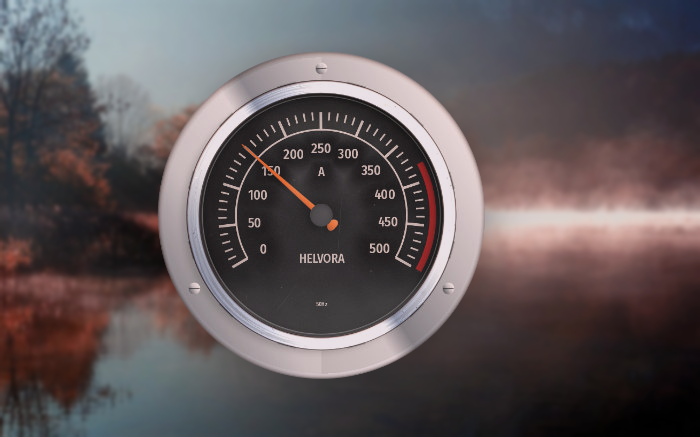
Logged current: 150A
